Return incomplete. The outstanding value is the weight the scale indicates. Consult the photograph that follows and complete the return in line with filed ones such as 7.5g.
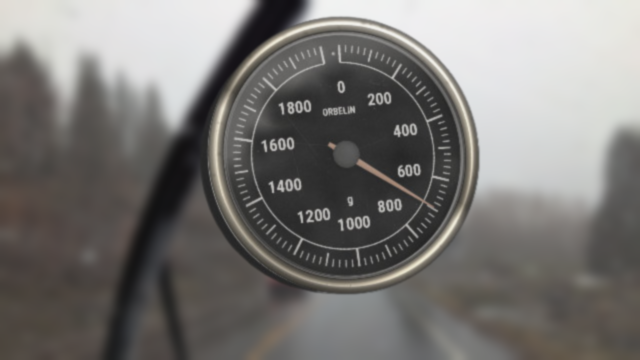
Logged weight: 700g
